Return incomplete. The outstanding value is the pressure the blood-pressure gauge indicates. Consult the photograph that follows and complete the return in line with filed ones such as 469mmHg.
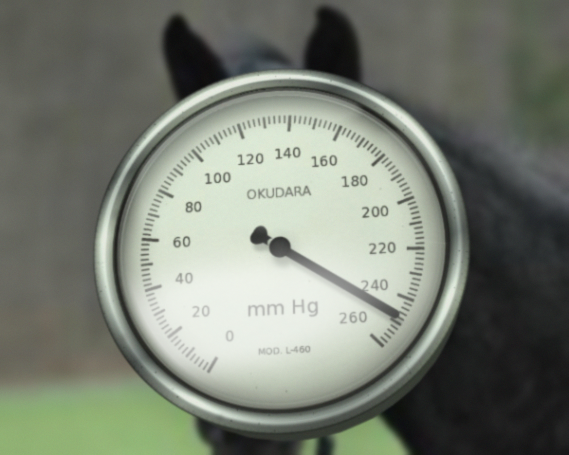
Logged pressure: 248mmHg
